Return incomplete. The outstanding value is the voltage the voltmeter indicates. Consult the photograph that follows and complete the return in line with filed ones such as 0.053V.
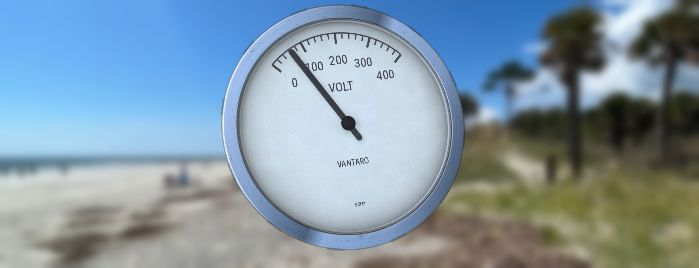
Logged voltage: 60V
